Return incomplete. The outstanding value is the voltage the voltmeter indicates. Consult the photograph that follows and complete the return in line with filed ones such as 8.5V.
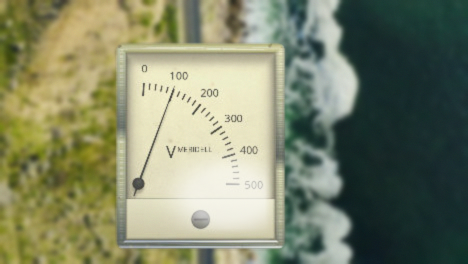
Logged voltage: 100V
